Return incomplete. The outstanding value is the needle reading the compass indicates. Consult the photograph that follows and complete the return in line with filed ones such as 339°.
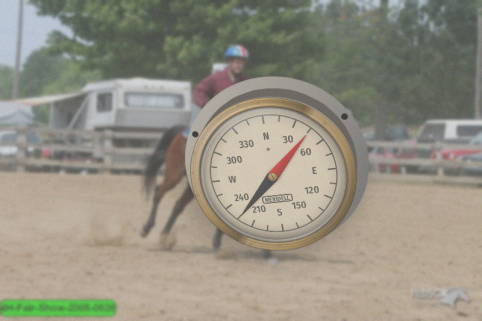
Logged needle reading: 45°
